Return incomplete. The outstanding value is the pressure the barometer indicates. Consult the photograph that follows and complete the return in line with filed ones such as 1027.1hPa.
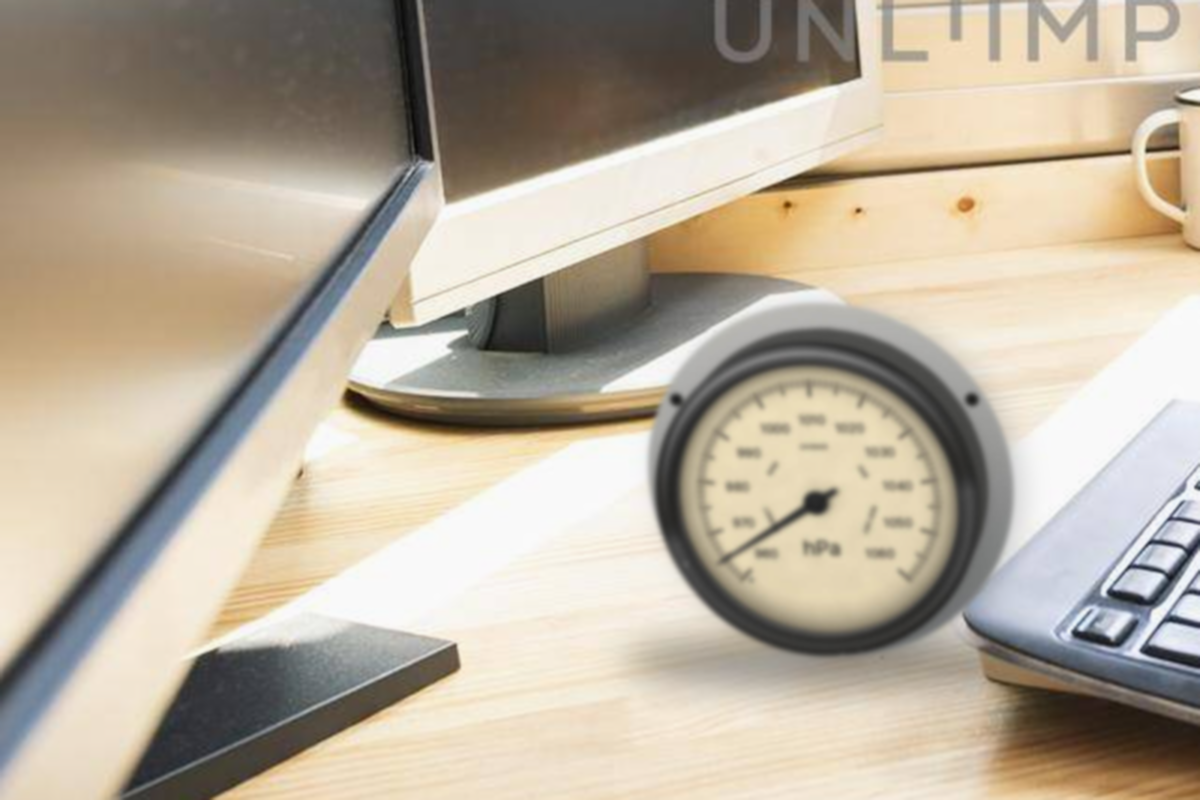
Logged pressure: 965hPa
